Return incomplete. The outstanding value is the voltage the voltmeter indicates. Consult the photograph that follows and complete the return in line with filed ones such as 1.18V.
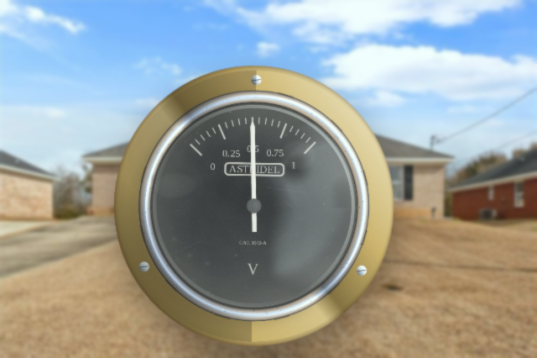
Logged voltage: 0.5V
